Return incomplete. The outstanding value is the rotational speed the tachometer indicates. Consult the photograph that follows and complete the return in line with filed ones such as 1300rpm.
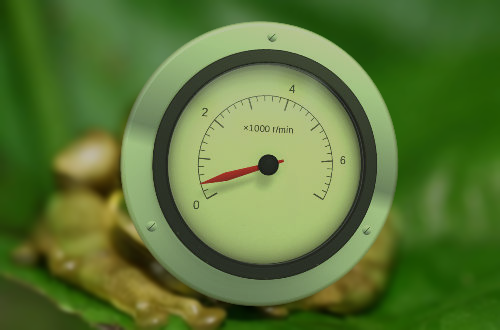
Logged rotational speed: 400rpm
